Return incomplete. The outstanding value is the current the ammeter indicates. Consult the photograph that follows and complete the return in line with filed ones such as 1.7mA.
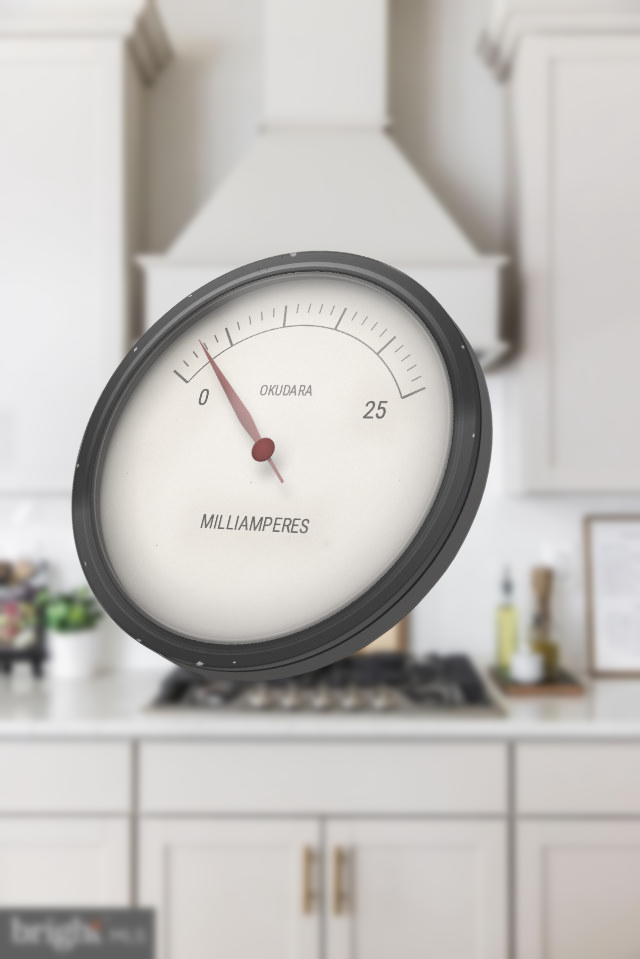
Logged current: 3mA
